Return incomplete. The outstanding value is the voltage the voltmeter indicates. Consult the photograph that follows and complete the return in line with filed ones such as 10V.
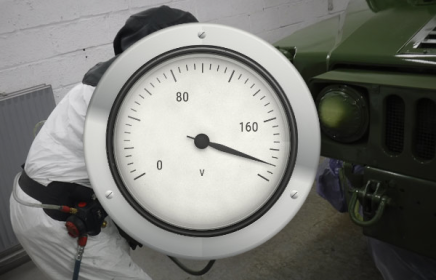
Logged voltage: 190V
